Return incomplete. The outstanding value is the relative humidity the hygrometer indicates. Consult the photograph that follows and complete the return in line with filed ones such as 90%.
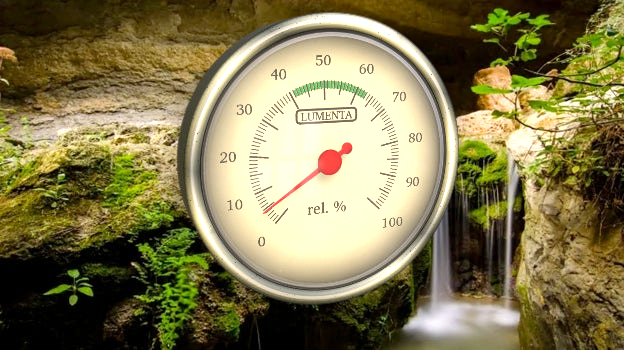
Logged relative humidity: 5%
